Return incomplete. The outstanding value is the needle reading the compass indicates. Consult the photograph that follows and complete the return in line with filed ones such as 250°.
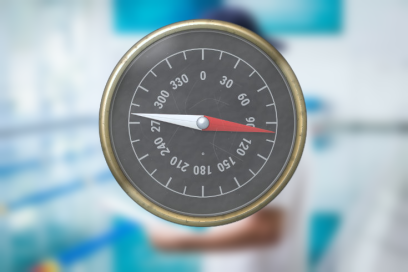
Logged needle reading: 97.5°
